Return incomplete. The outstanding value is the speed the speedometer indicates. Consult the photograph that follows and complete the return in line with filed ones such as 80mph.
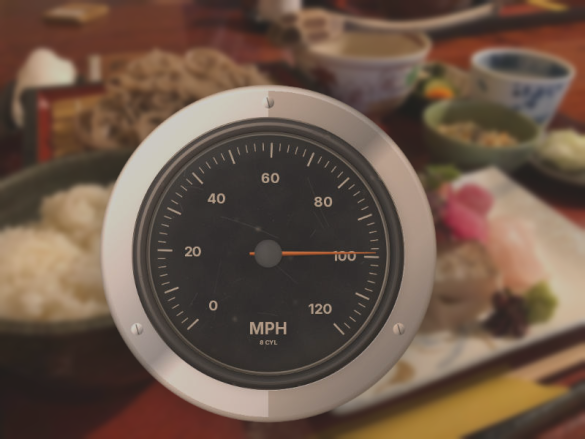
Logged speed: 99mph
